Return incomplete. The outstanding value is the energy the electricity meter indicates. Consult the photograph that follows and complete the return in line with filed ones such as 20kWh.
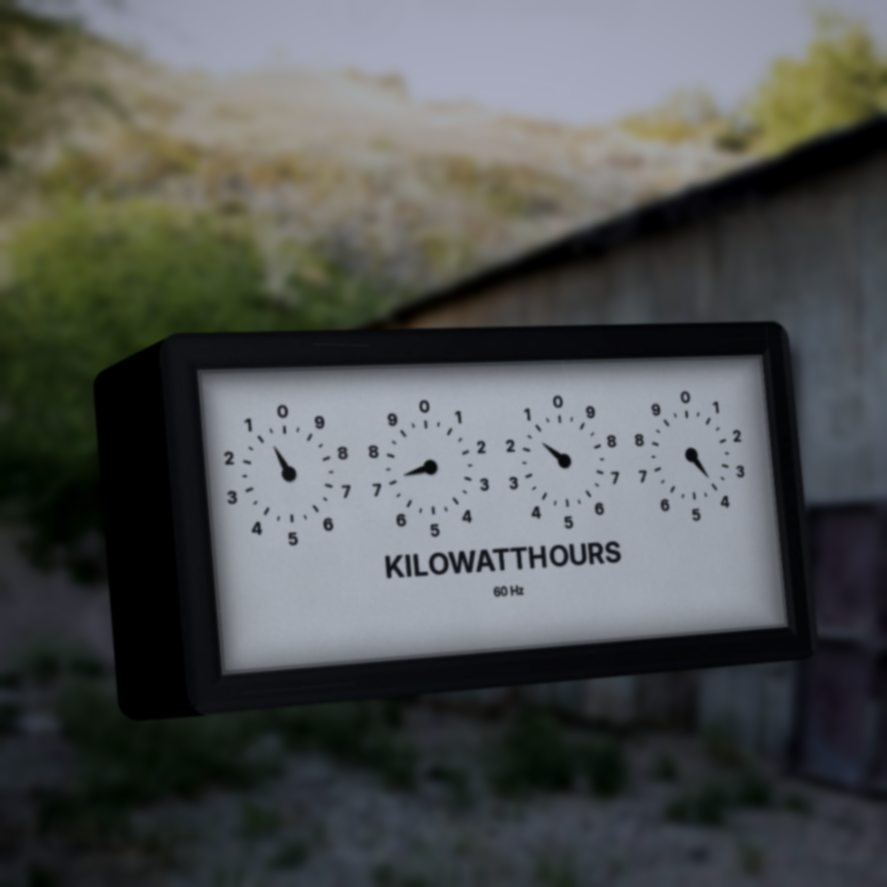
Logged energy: 714kWh
